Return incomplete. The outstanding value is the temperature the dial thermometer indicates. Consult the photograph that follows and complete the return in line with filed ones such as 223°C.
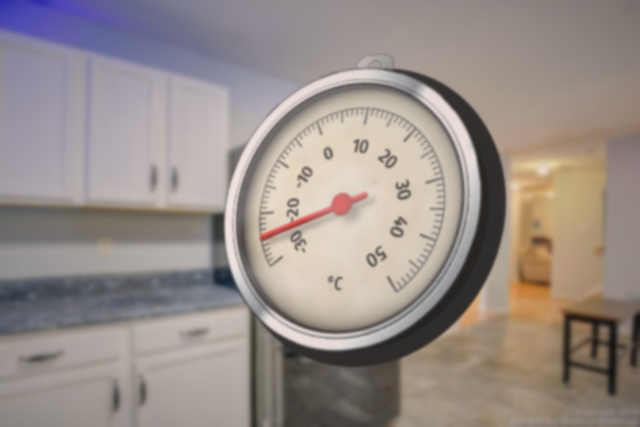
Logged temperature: -25°C
